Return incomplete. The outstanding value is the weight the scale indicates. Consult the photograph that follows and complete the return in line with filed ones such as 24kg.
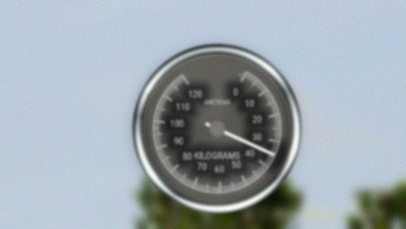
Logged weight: 35kg
